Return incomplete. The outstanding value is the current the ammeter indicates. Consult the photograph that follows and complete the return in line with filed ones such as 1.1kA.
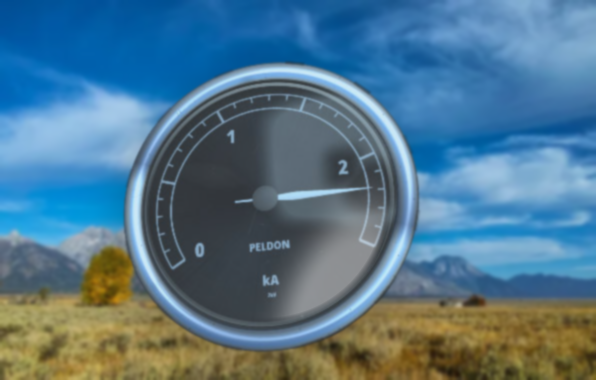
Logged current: 2.2kA
